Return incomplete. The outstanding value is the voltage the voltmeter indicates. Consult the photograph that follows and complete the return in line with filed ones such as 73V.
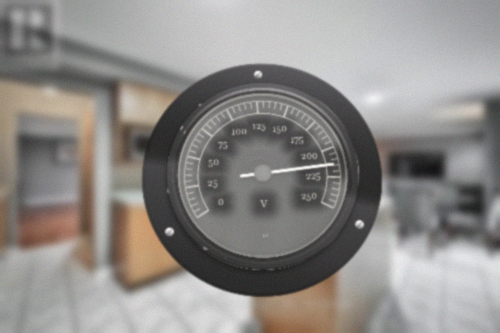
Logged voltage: 215V
